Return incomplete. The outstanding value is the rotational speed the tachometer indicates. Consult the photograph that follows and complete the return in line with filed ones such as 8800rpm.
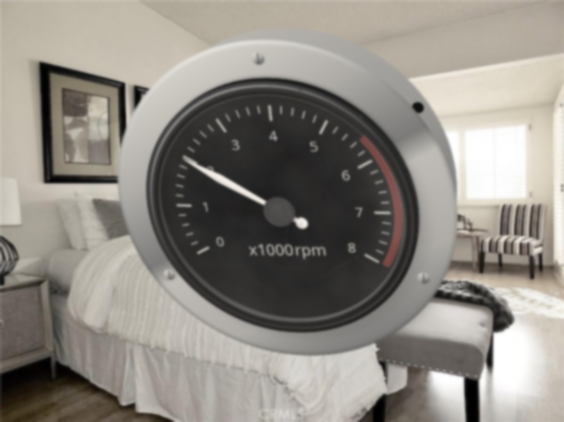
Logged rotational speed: 2000rpm
